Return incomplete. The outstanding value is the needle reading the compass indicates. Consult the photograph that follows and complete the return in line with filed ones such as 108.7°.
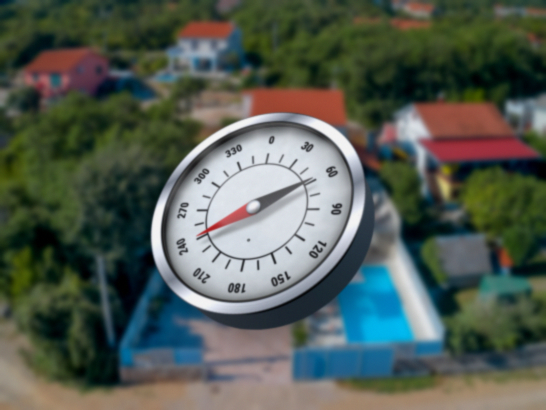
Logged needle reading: 240°
